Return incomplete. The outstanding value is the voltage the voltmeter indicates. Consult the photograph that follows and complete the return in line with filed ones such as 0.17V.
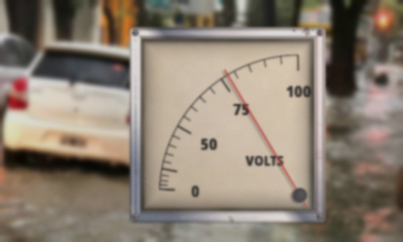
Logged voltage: 77.5V
